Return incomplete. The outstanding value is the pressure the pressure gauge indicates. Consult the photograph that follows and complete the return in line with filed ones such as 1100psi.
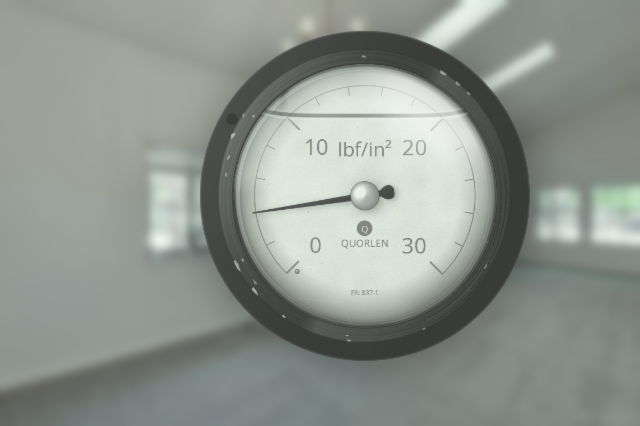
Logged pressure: 4psi
